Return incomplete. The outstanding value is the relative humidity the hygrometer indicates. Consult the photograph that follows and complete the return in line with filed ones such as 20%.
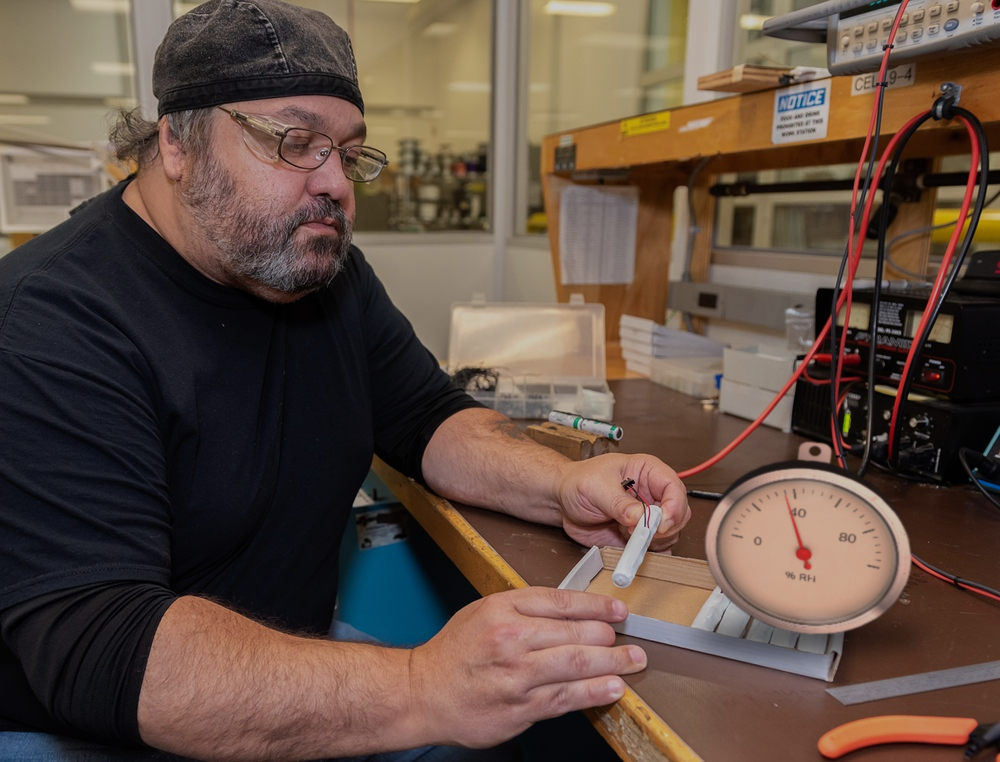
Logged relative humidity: 36%
